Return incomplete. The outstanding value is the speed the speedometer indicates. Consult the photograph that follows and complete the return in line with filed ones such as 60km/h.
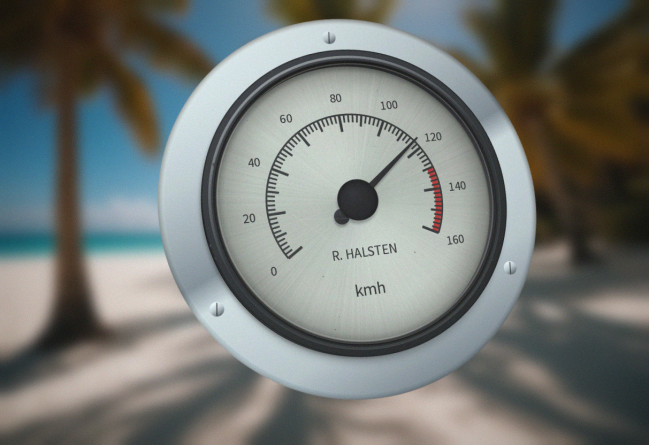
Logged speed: 116km/h
